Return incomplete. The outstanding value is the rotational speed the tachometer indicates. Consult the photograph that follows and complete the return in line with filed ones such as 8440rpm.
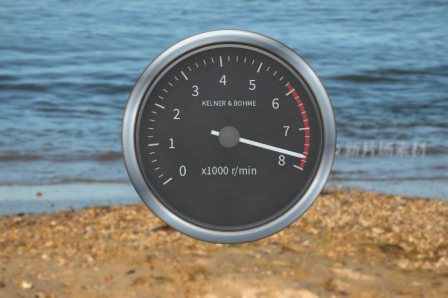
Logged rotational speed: 7700rpm
